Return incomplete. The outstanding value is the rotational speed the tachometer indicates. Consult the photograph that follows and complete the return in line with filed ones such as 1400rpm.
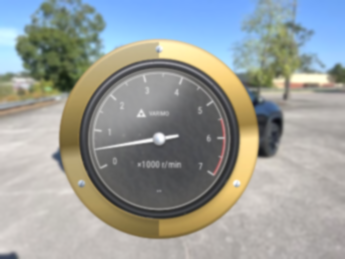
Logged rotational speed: 500rpm
